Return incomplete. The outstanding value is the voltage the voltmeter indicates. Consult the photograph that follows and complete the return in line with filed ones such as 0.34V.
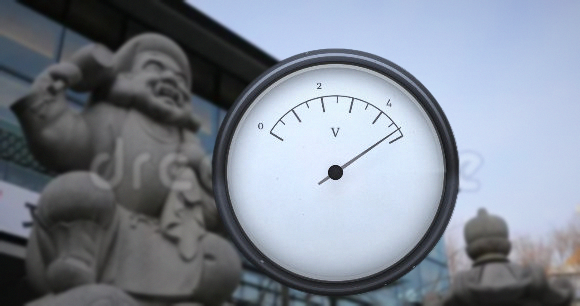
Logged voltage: 4.75V
